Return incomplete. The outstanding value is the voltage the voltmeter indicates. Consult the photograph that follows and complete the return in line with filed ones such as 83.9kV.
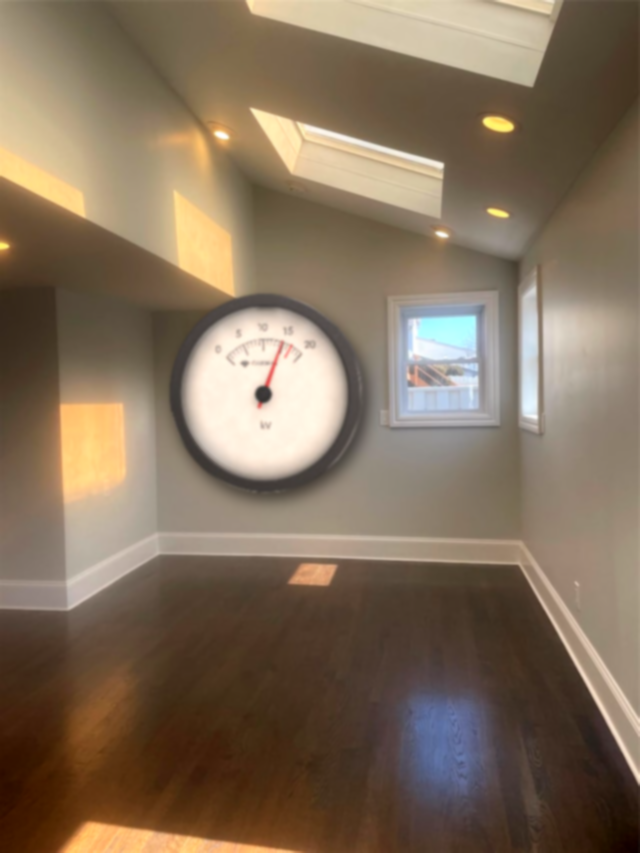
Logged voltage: 15kV
